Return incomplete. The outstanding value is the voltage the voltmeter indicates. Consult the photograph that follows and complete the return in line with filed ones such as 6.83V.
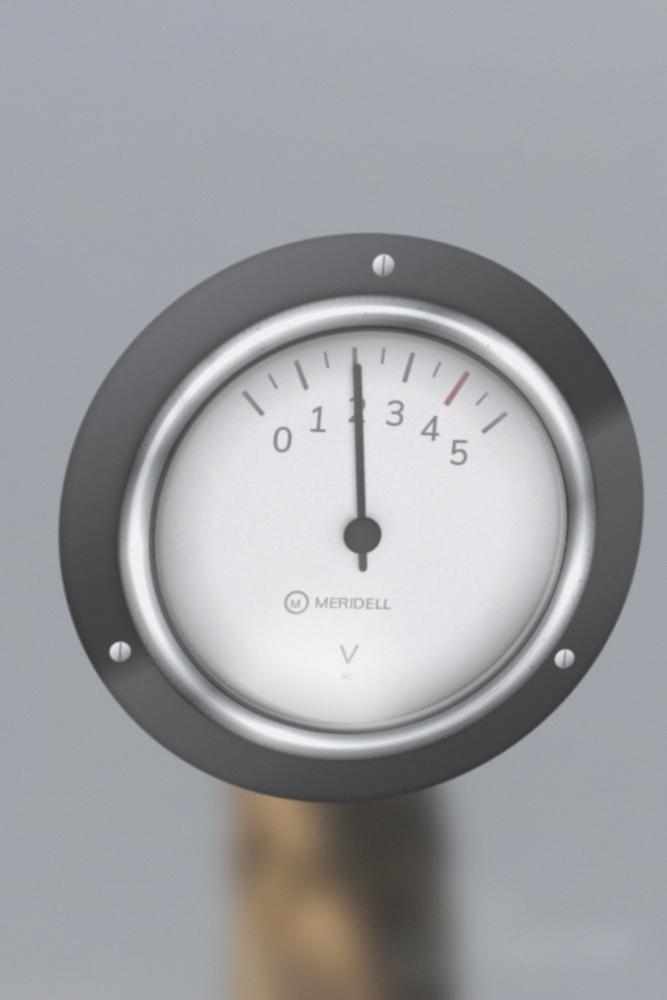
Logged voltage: 2V
